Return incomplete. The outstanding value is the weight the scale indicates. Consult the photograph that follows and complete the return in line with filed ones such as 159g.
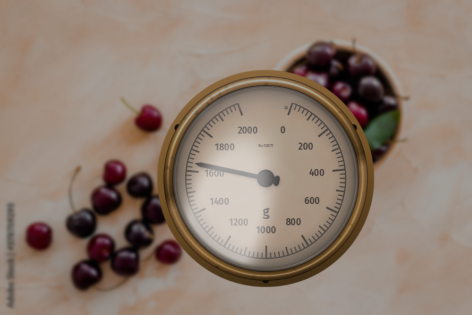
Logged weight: 1640g
